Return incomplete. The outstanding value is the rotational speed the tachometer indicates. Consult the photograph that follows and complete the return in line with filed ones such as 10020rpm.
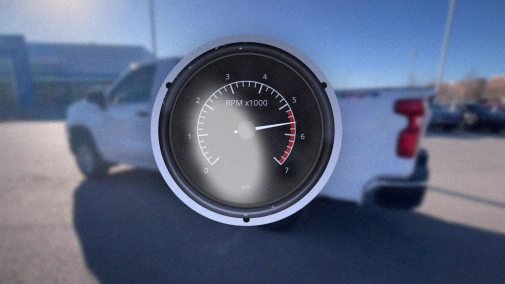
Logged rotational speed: 5600rpm
